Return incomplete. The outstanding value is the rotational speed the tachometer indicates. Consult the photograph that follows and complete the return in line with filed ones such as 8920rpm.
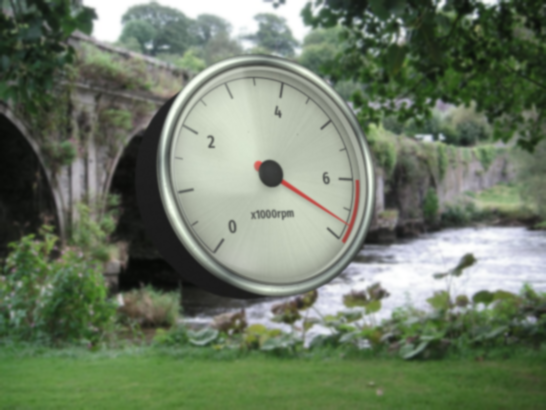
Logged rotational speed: 6750rpm
